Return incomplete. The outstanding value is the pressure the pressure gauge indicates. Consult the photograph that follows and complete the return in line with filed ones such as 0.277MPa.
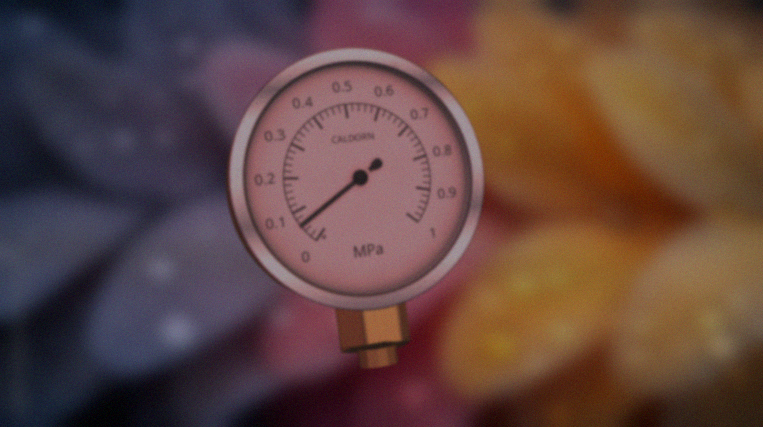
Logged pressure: 0.06MPa
